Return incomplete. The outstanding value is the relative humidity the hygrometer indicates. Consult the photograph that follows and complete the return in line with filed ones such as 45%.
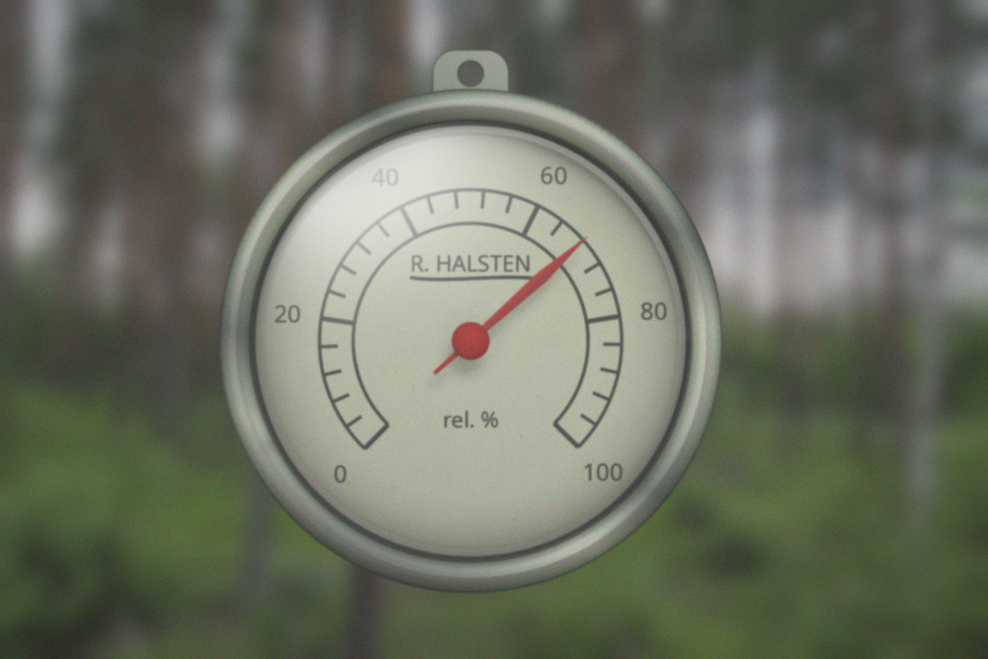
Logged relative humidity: 68%
